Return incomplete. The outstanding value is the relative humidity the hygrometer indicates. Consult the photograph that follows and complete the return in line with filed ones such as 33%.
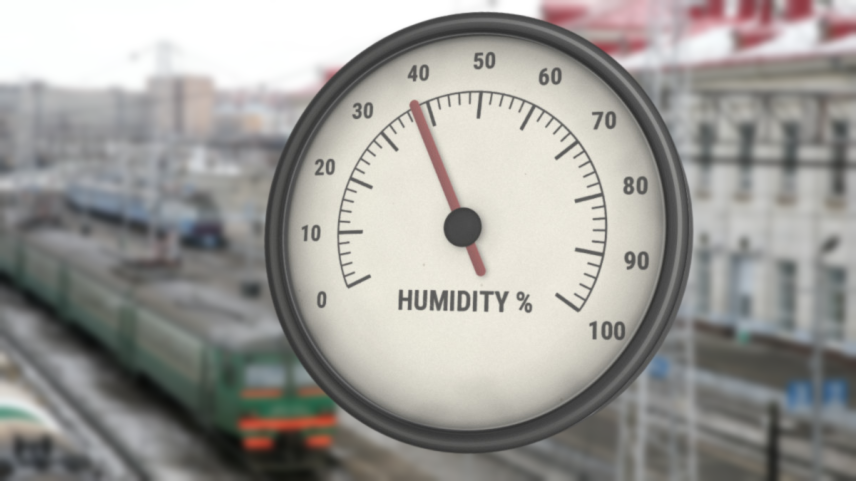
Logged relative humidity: 38%
